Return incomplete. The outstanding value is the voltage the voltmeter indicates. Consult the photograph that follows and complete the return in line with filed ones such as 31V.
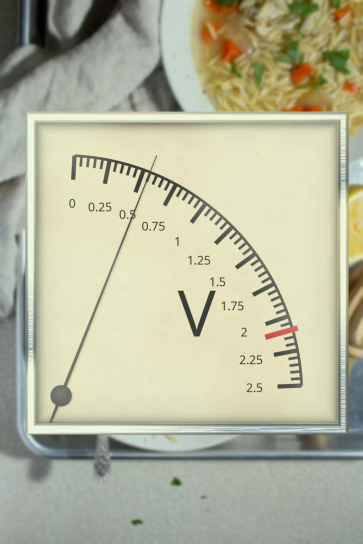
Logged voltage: 0.55V
